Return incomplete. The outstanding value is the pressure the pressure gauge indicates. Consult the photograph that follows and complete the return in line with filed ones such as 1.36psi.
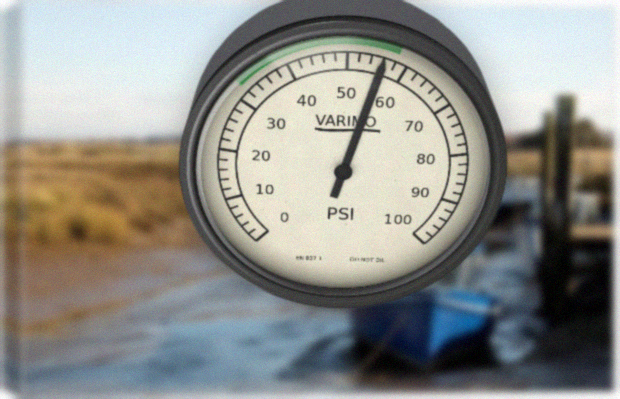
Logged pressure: 56psi
